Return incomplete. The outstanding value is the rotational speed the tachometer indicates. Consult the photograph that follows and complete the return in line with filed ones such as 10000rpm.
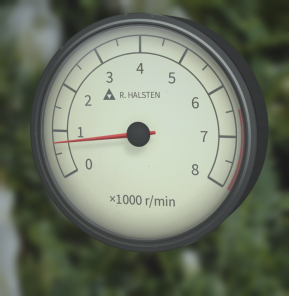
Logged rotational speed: 750rpm
